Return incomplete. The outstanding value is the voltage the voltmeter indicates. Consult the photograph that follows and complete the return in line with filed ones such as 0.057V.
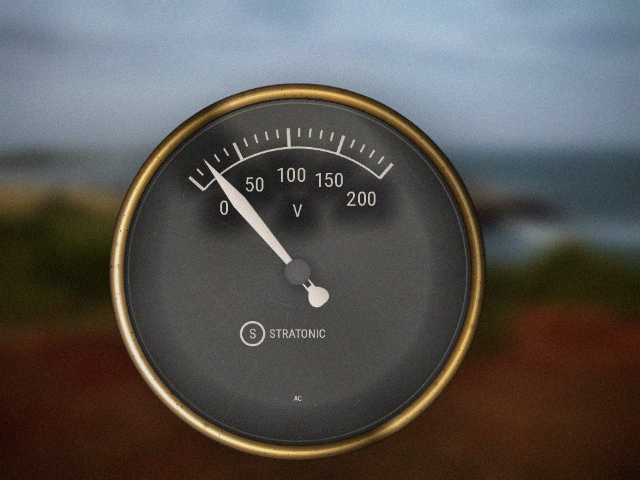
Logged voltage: 20V
